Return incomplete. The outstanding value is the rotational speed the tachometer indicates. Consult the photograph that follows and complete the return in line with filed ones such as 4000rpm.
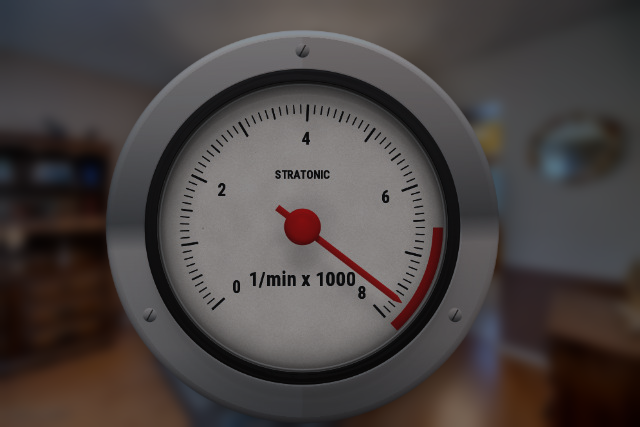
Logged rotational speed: 7700rpm
